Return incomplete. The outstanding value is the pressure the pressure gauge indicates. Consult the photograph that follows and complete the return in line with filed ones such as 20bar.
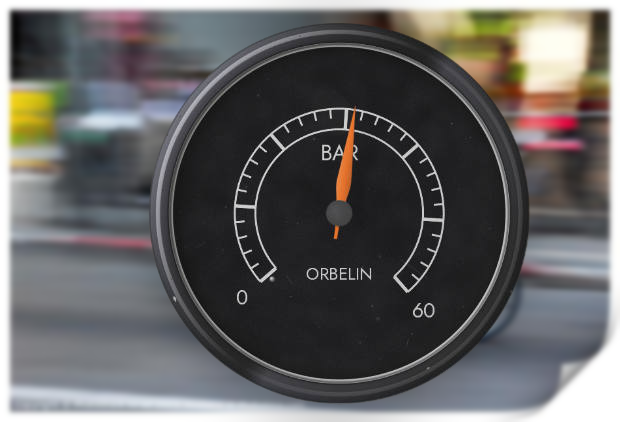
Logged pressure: 31bar
